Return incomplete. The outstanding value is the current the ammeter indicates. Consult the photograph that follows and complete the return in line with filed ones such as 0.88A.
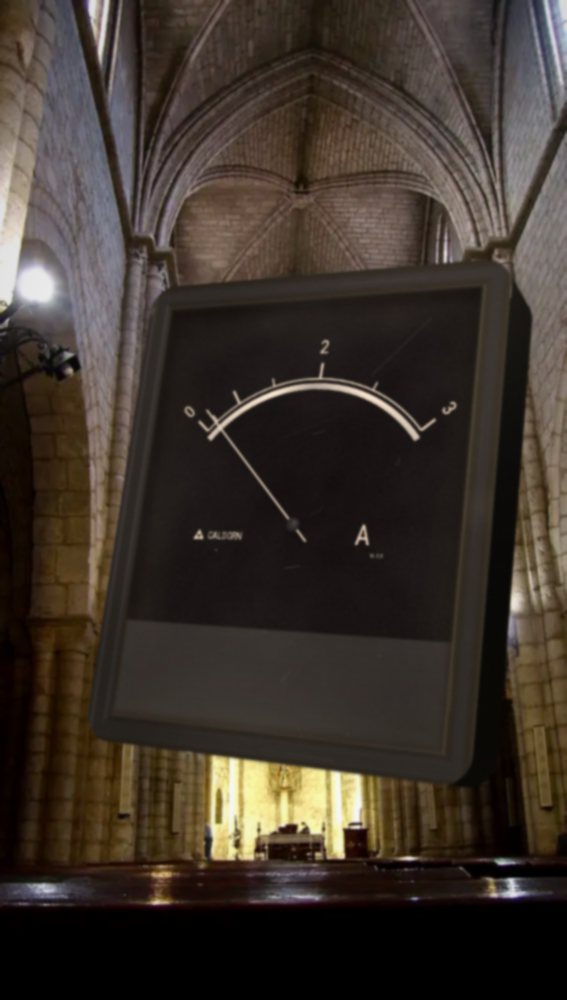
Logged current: 0.5A
